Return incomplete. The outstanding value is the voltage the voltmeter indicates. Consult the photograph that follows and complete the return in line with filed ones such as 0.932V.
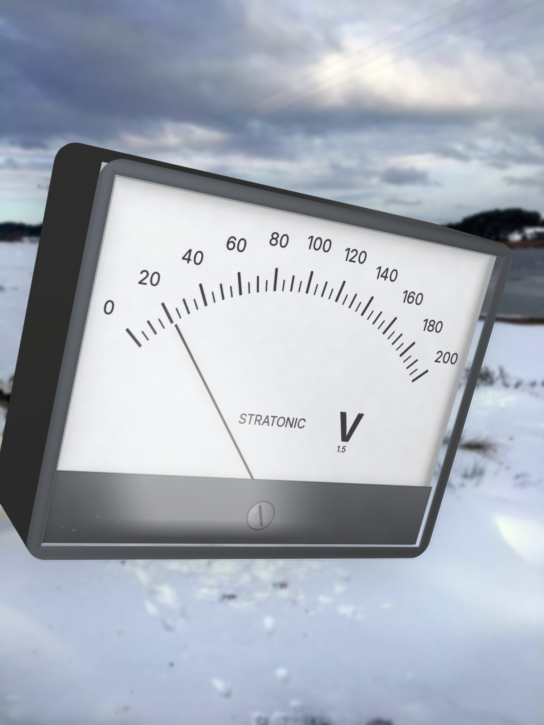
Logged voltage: 20V
